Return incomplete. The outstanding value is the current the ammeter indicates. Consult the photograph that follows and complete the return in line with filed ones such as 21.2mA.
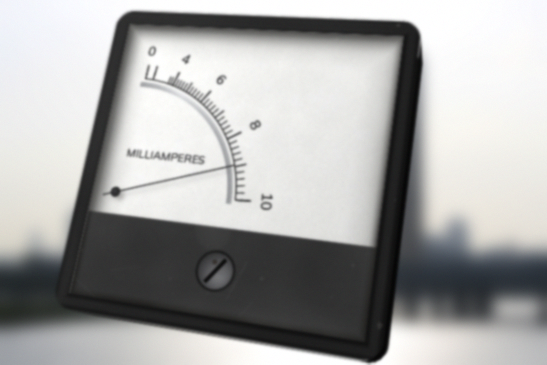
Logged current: 9mA
